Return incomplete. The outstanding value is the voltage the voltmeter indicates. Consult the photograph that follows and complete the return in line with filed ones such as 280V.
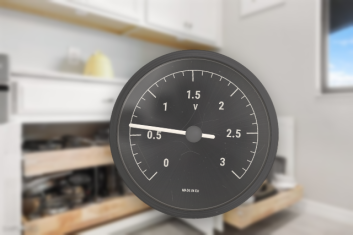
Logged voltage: 0.6V
